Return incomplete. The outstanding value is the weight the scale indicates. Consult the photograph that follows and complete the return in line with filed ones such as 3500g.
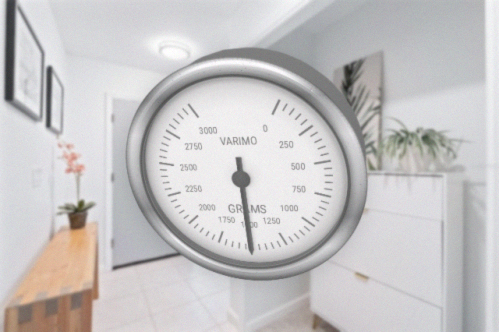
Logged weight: 1500g
